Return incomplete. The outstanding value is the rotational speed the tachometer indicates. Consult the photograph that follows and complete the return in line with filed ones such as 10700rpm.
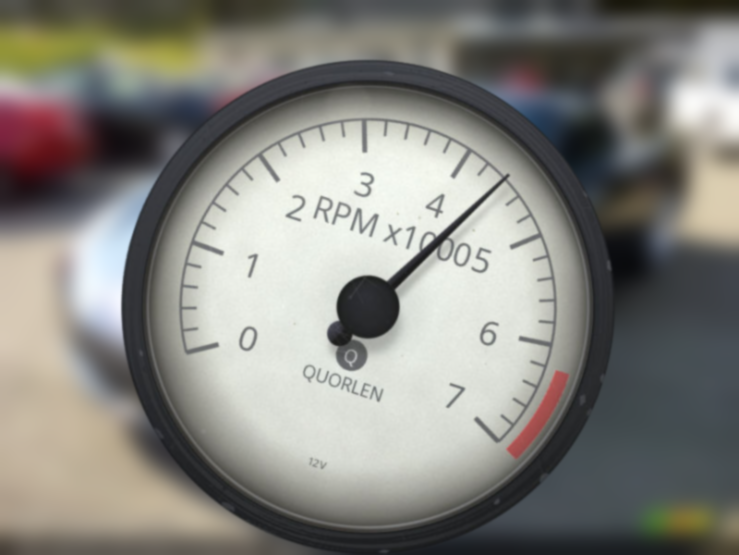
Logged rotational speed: 4400rpm
